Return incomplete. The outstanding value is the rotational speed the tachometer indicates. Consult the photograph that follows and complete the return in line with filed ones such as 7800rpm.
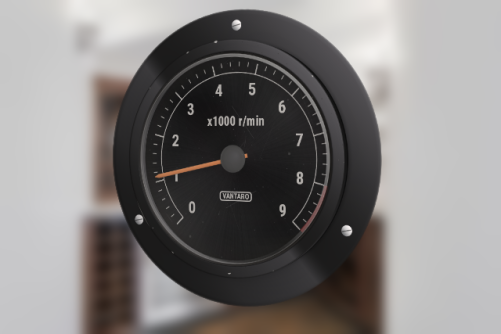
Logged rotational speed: 1100rpm
